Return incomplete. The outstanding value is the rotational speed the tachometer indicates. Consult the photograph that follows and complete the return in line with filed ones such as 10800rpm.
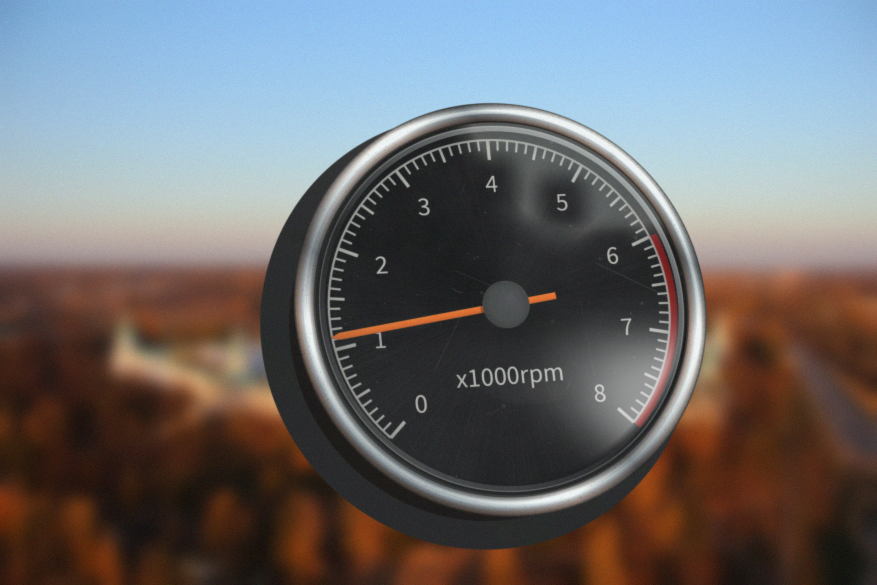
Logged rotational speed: 1100rpm
